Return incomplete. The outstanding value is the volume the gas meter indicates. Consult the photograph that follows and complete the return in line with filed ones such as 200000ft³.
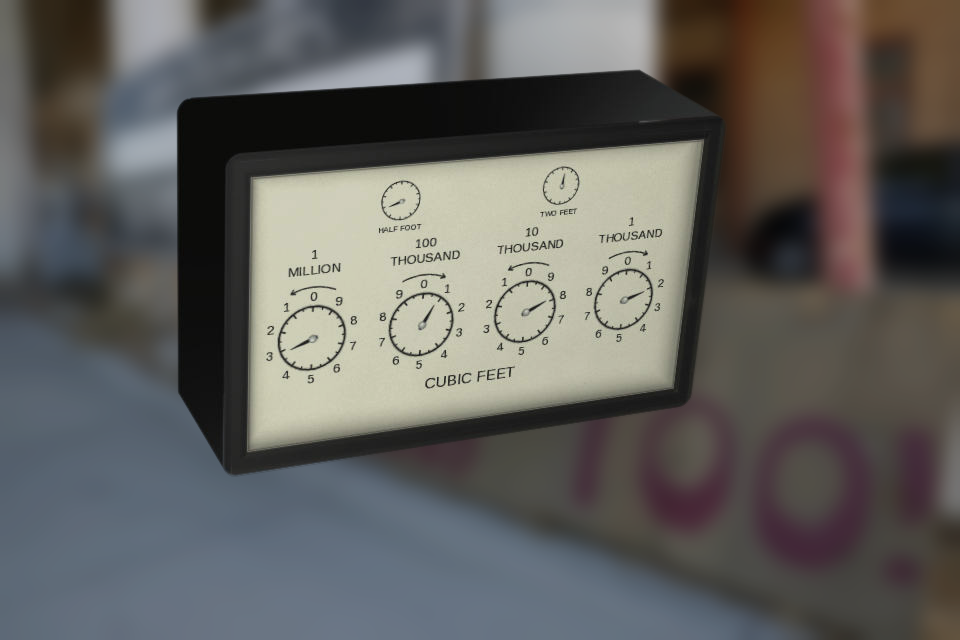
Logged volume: 308200ft³
